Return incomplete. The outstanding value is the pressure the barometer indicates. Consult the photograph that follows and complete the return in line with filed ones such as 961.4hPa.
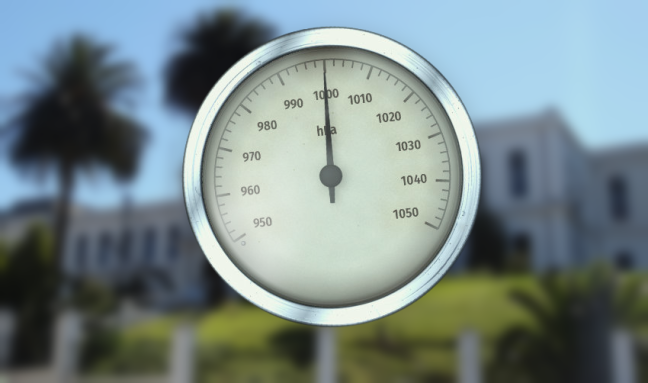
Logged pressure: 1000hPa
